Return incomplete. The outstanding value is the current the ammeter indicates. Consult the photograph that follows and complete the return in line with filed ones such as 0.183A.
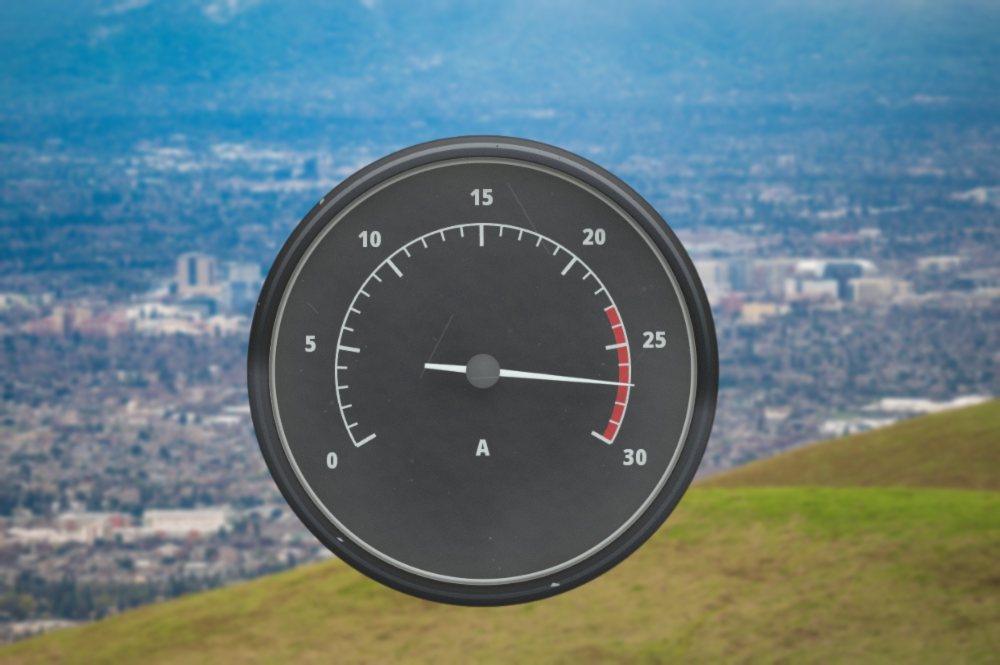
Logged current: 27A
